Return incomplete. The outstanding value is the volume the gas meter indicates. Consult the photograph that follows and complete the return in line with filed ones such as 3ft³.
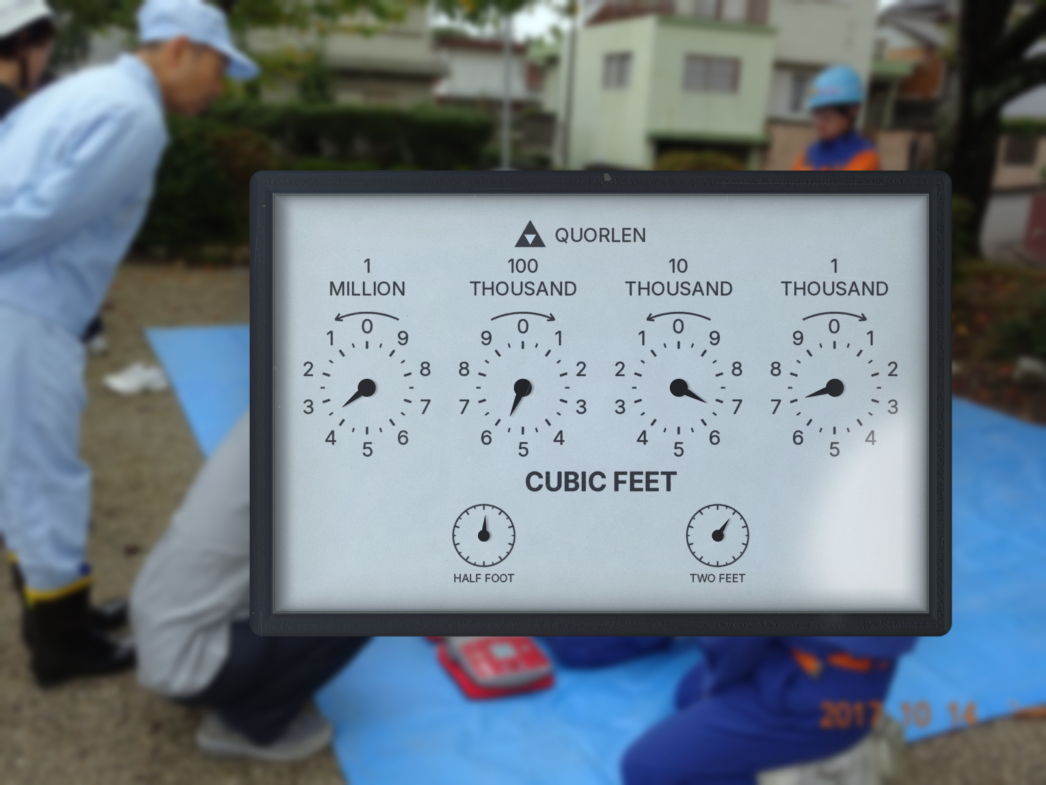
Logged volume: 356700ft³
